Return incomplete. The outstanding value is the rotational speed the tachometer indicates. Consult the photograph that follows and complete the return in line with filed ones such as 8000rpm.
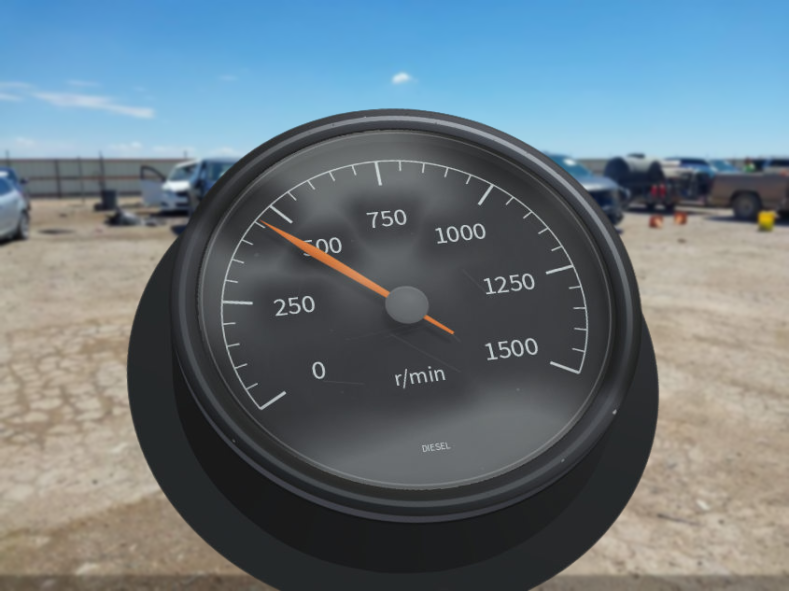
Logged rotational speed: 450rpm
